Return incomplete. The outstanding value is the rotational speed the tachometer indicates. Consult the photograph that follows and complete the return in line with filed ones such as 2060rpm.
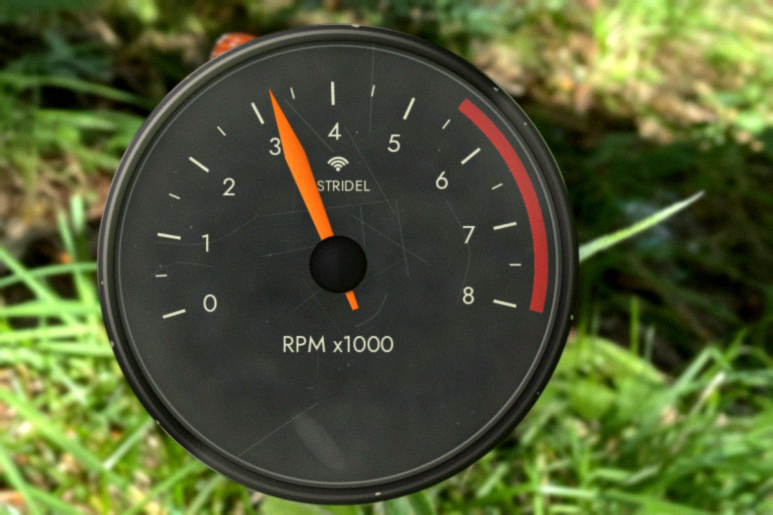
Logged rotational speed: 3250rpm
